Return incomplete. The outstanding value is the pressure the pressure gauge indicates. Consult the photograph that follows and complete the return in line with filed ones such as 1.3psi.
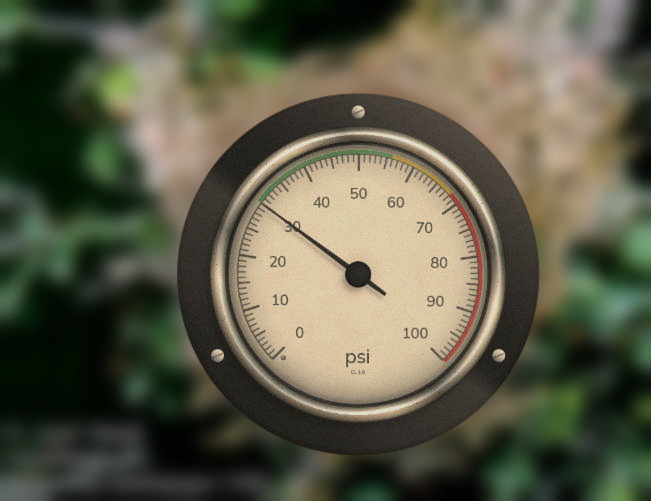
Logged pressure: 30psi
